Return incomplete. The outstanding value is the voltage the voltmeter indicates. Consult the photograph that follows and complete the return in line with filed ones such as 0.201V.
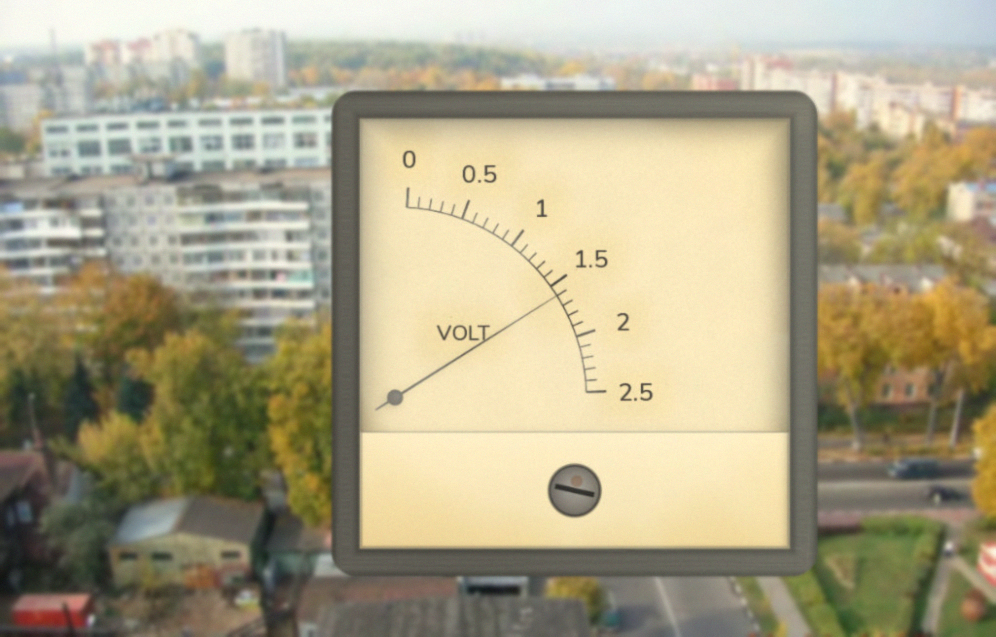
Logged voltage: 1.6V
